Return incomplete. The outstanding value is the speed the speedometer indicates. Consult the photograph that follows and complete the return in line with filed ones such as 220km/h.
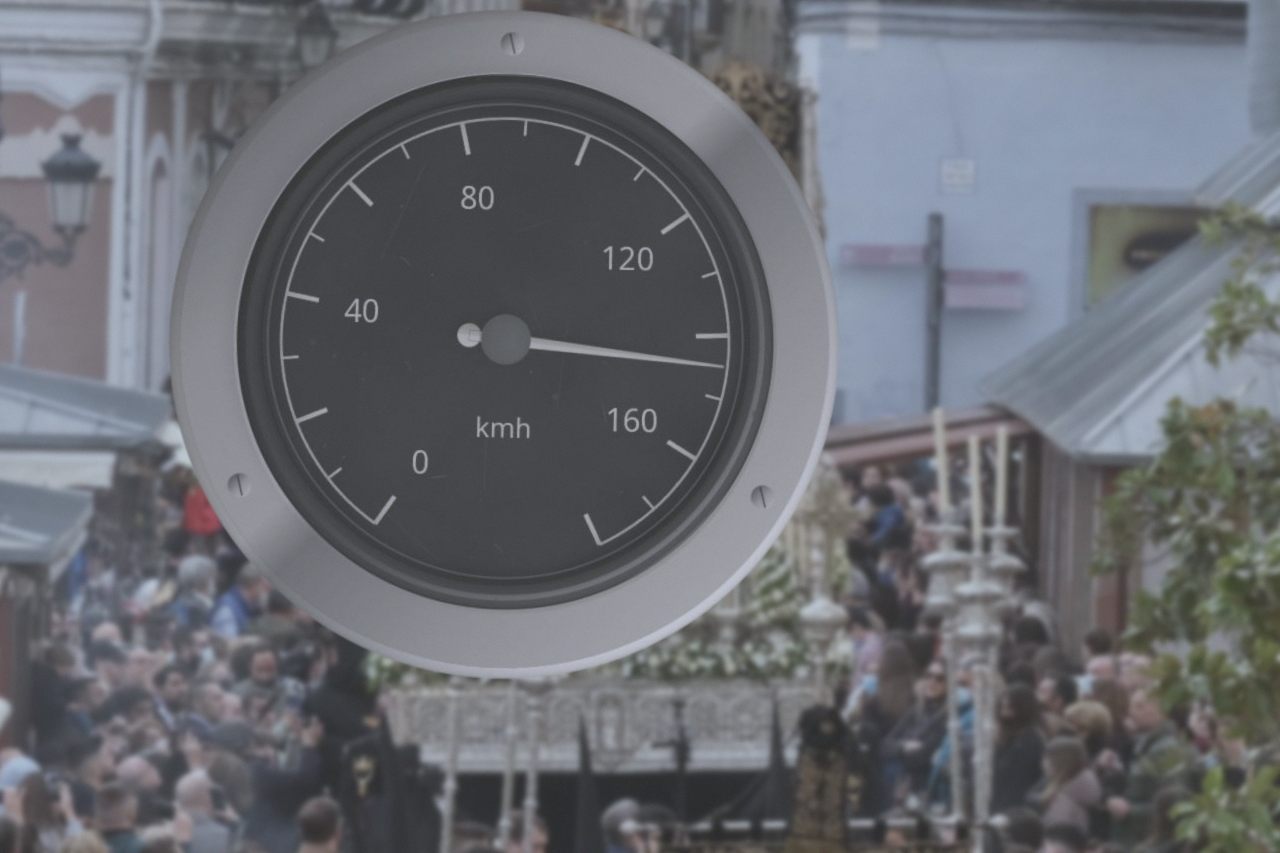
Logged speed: 145km/h
